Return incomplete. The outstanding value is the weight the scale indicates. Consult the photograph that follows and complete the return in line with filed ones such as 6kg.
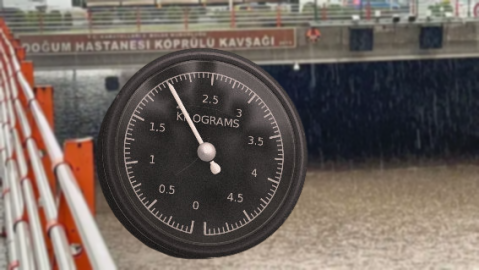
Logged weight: 2kg
